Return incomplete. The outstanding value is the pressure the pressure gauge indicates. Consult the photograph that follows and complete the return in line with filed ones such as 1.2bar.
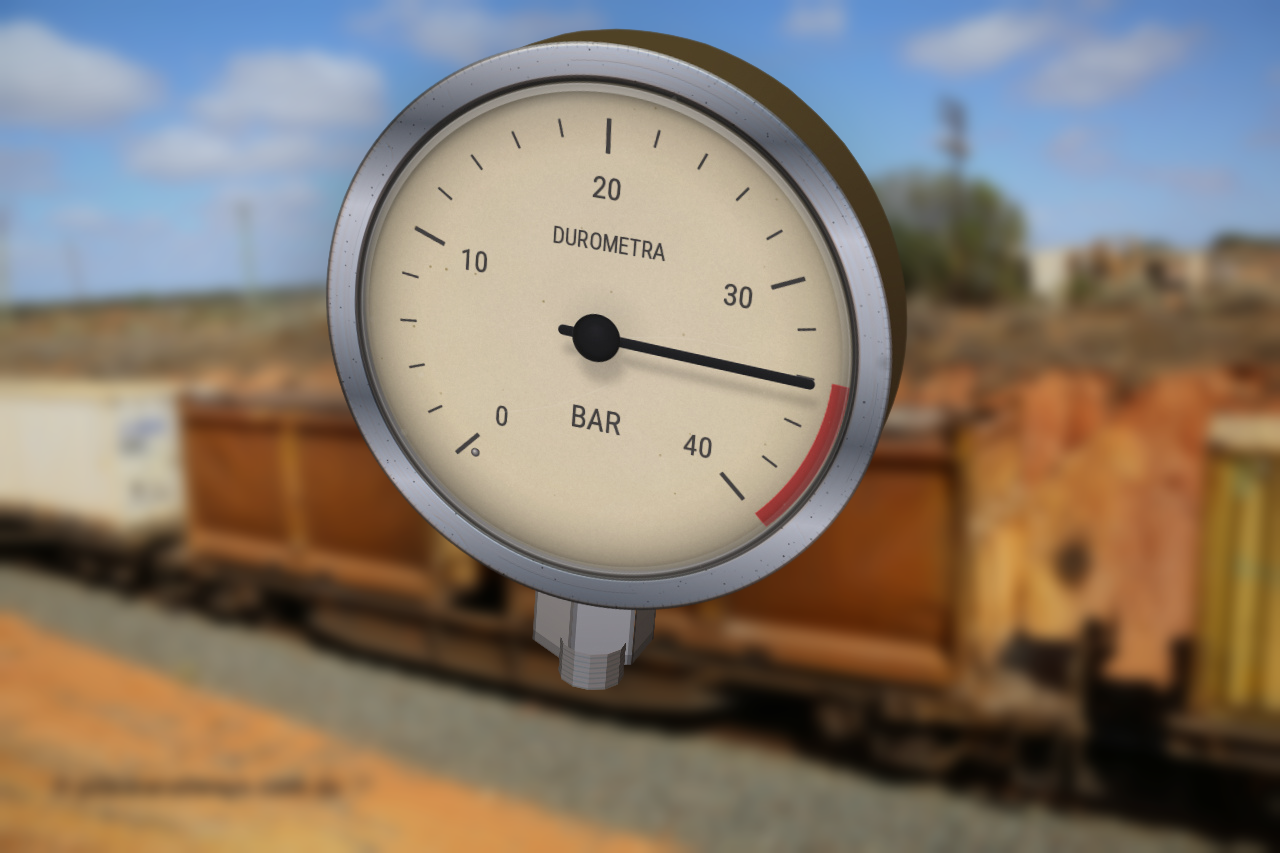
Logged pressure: 34bar
